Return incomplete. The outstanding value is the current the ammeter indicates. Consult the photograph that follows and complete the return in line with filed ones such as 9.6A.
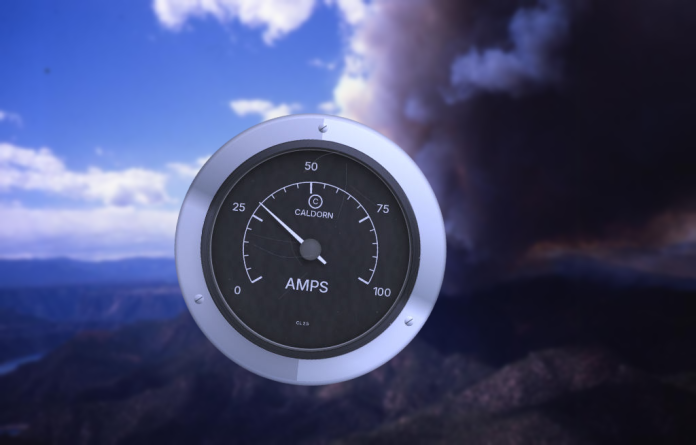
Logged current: 30A
